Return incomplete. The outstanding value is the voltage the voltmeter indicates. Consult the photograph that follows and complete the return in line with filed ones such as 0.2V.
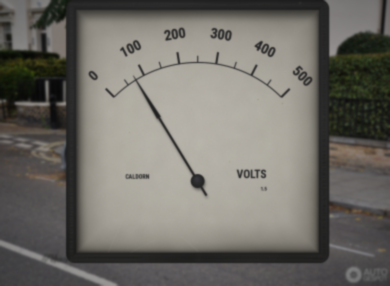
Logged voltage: 75V
